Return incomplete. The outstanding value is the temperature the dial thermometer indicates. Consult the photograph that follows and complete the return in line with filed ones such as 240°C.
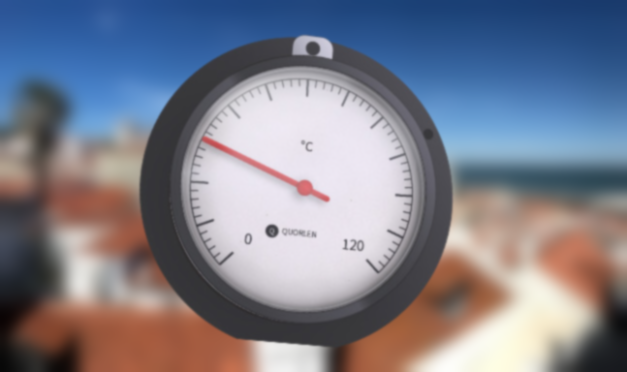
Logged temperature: 30°C
